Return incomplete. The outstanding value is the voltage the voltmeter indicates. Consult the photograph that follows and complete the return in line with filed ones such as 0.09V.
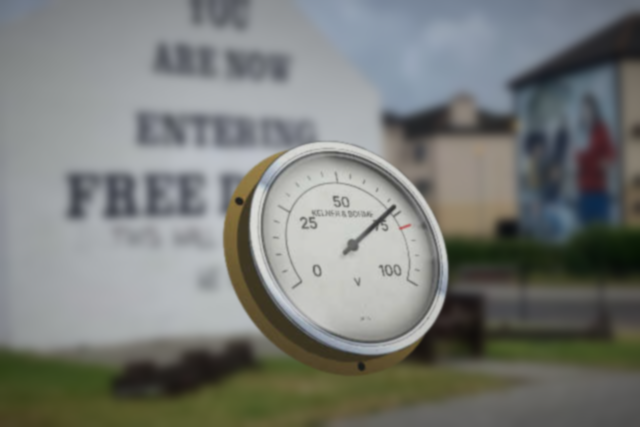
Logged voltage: 72.5V
